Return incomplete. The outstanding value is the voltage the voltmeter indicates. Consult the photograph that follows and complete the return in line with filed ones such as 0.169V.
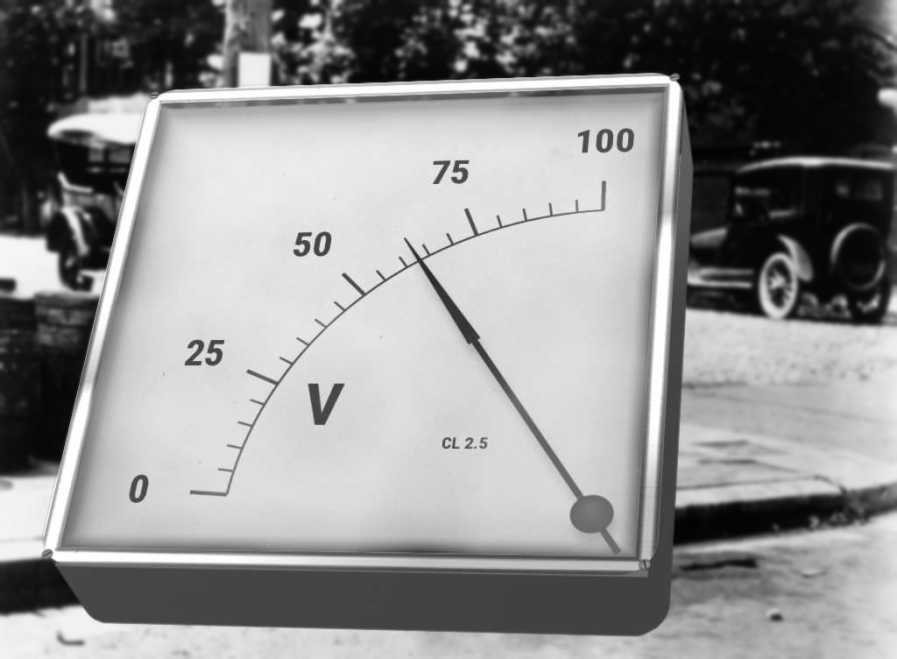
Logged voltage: 62.5V
